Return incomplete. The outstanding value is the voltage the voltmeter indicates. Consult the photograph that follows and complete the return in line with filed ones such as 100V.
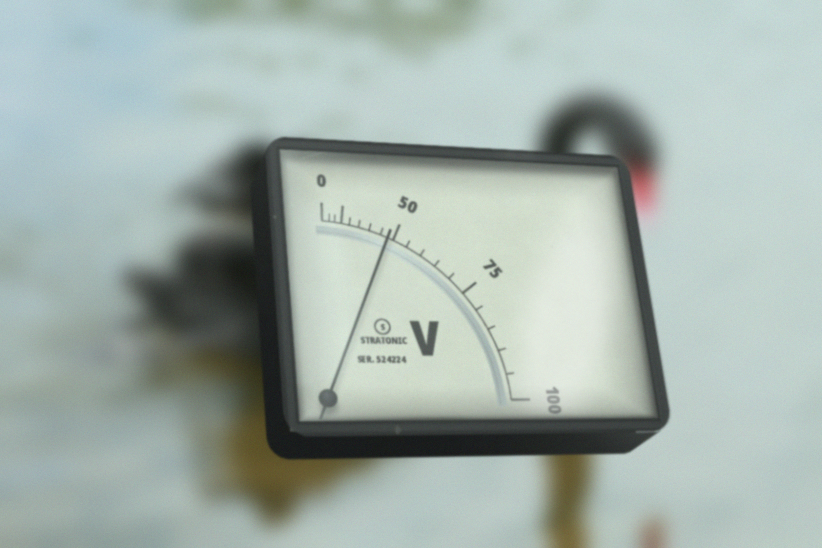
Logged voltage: 47.5V
